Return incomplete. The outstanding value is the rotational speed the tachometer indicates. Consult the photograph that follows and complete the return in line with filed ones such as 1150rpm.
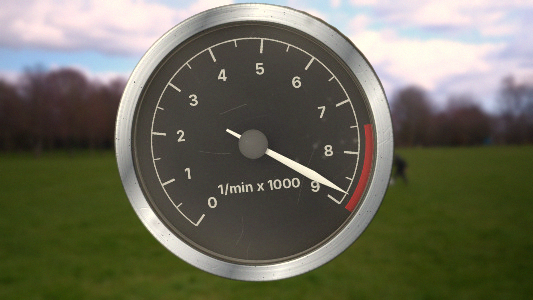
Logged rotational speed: 8750rpm
